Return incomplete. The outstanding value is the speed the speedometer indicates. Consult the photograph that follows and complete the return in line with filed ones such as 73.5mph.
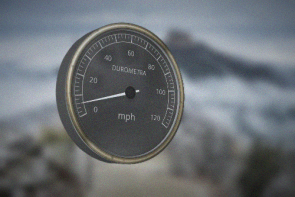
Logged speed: 6mph
